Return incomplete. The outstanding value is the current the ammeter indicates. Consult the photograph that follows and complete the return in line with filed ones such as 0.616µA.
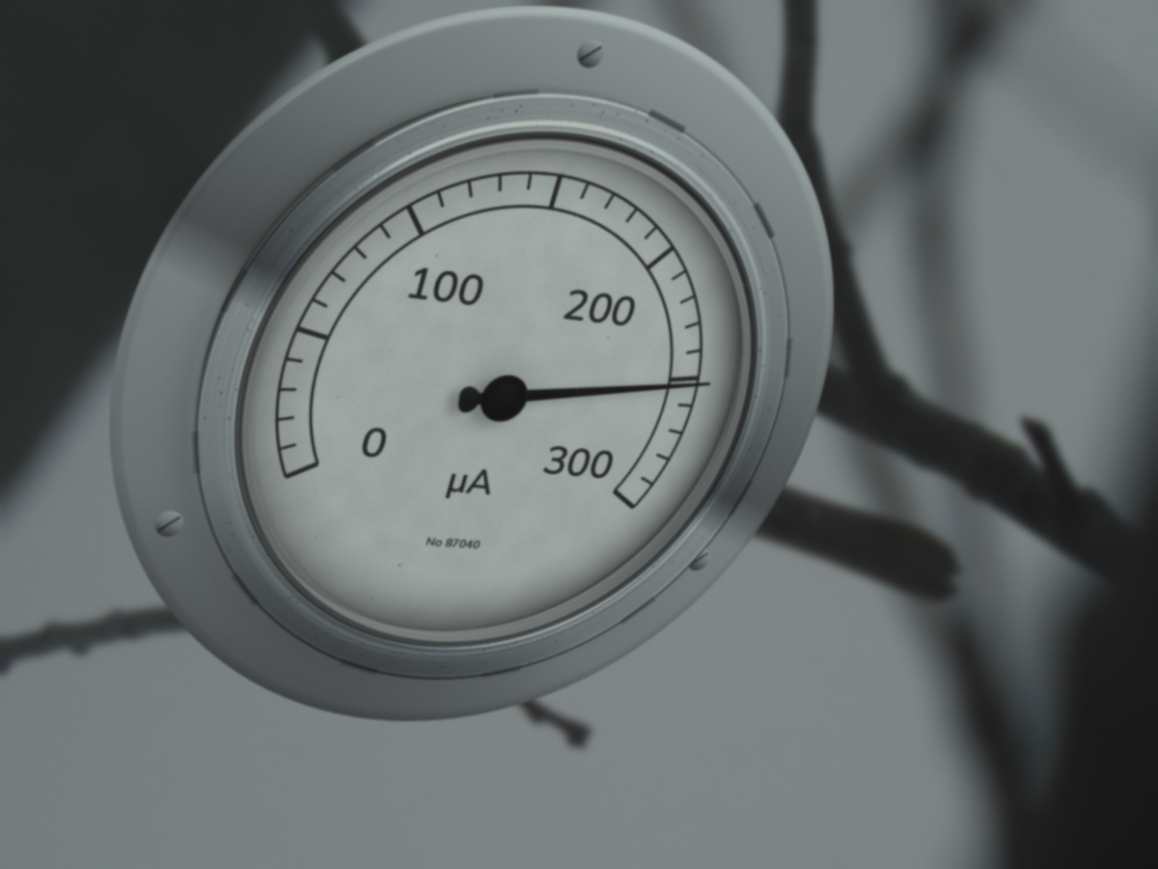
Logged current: 250µA
